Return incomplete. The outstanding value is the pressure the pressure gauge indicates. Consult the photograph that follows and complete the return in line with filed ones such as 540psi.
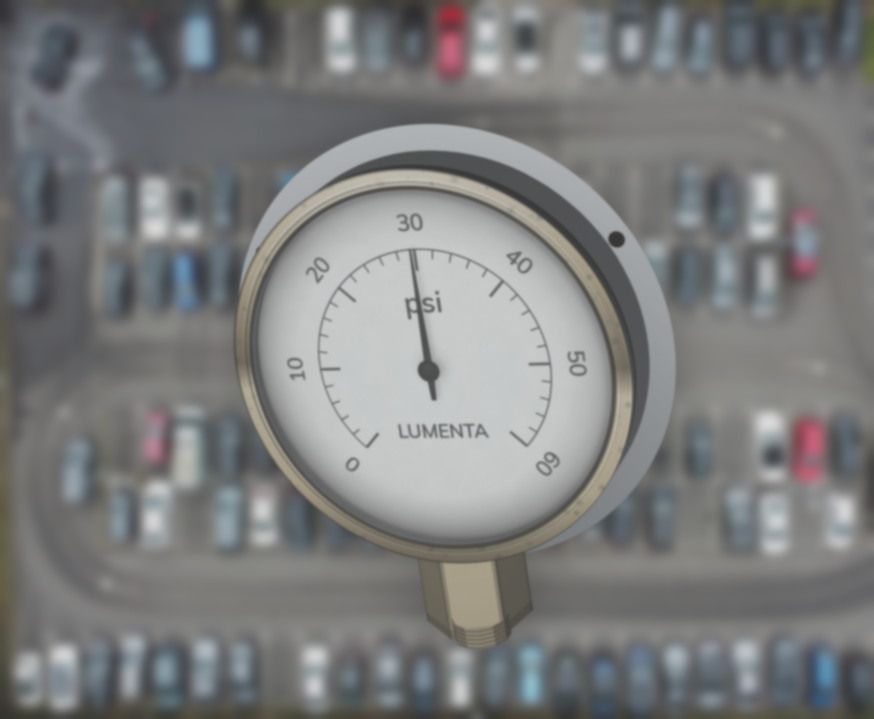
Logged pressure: 30psi
